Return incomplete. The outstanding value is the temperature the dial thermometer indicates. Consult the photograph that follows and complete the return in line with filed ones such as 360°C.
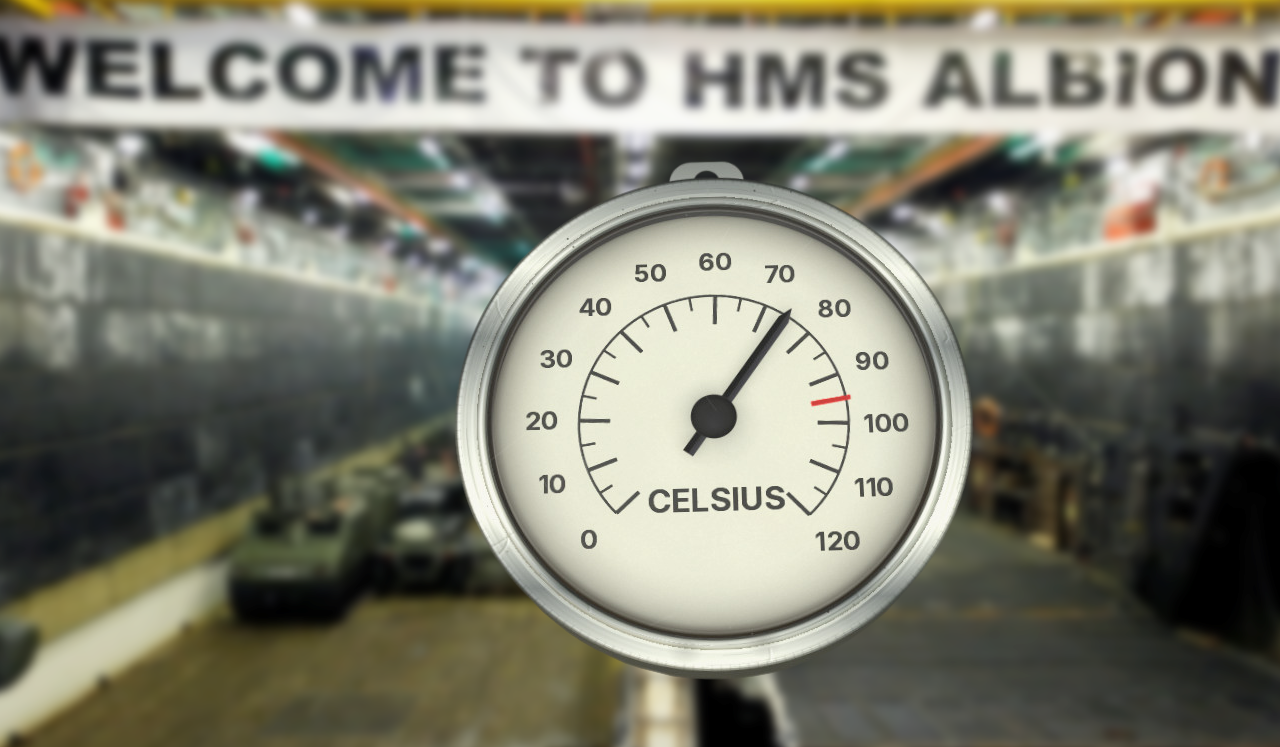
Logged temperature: 75°C
